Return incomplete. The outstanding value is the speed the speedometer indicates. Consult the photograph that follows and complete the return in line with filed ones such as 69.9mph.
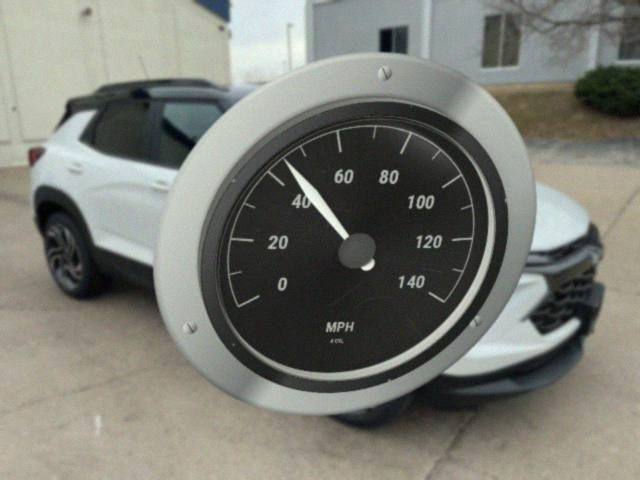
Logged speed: 45mph
